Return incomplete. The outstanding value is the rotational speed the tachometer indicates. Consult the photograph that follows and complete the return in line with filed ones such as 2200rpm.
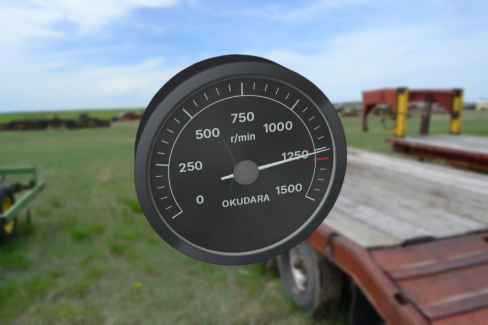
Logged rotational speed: 1250rpm
